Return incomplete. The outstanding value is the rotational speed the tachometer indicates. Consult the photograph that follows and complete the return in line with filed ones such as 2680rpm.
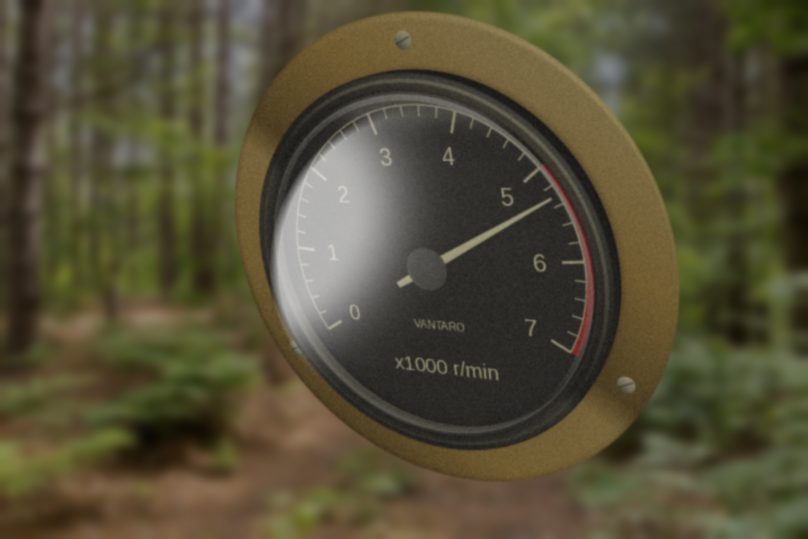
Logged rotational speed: 5300rpm
